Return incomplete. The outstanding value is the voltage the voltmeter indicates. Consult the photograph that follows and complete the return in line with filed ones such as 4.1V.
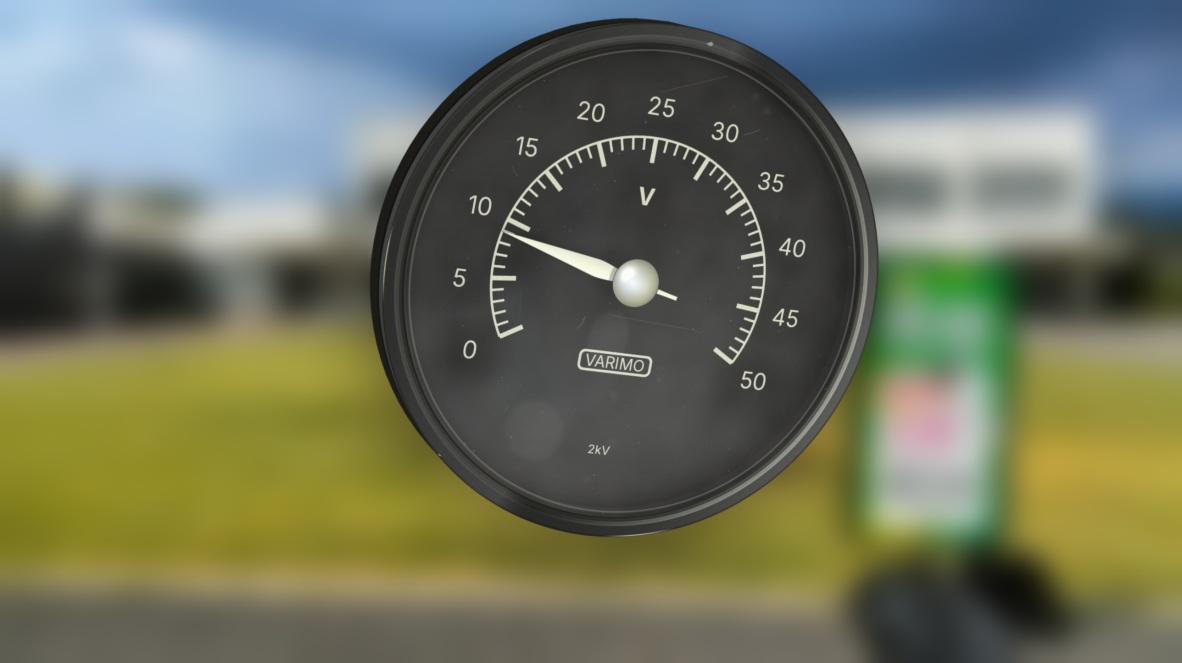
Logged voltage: 9V
